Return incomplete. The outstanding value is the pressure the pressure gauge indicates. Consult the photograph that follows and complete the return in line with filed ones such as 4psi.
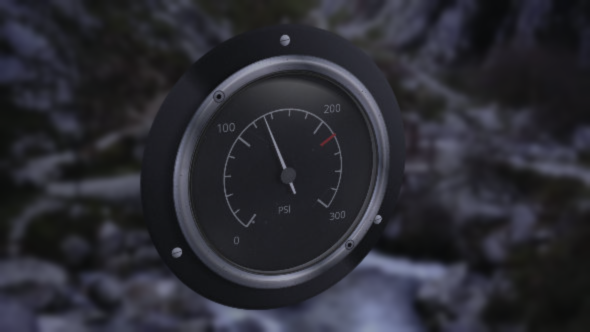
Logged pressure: 130psi
